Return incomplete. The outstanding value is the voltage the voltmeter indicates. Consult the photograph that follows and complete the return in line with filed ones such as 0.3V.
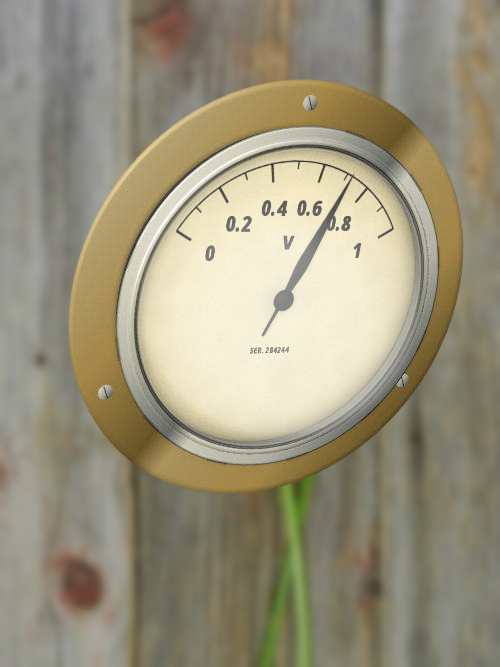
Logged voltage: 0.7V
